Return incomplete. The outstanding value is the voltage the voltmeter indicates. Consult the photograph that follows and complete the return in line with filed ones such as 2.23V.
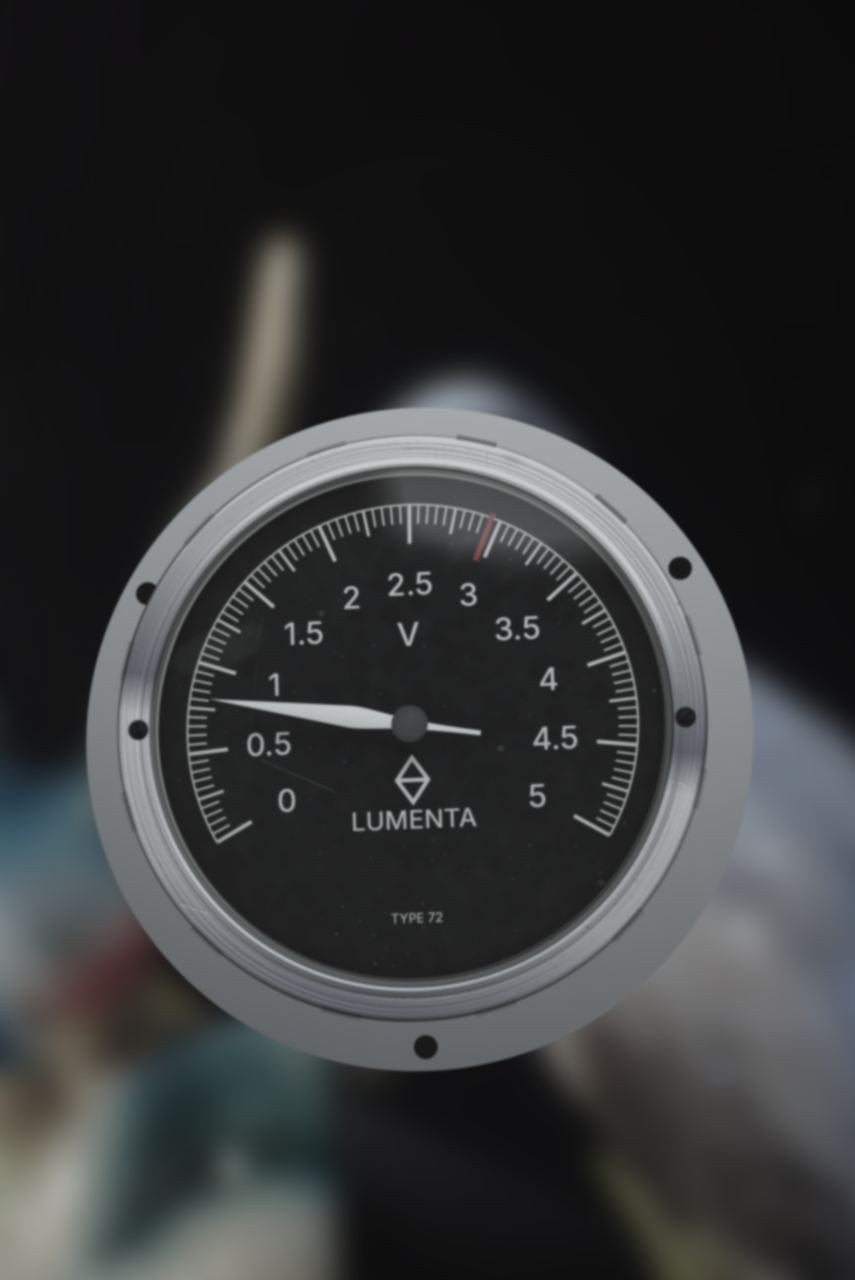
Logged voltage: 0.8V
